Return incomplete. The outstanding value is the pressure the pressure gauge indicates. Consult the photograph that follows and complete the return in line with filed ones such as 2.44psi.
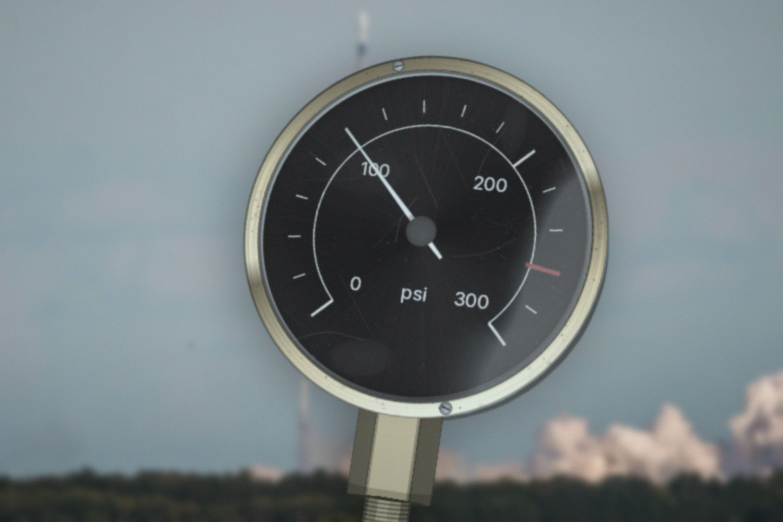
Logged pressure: 100psi
